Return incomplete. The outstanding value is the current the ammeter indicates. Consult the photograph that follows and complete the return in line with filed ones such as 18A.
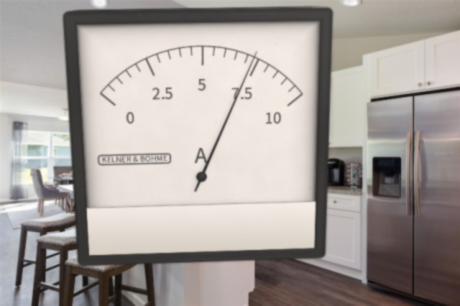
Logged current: 7.25A
